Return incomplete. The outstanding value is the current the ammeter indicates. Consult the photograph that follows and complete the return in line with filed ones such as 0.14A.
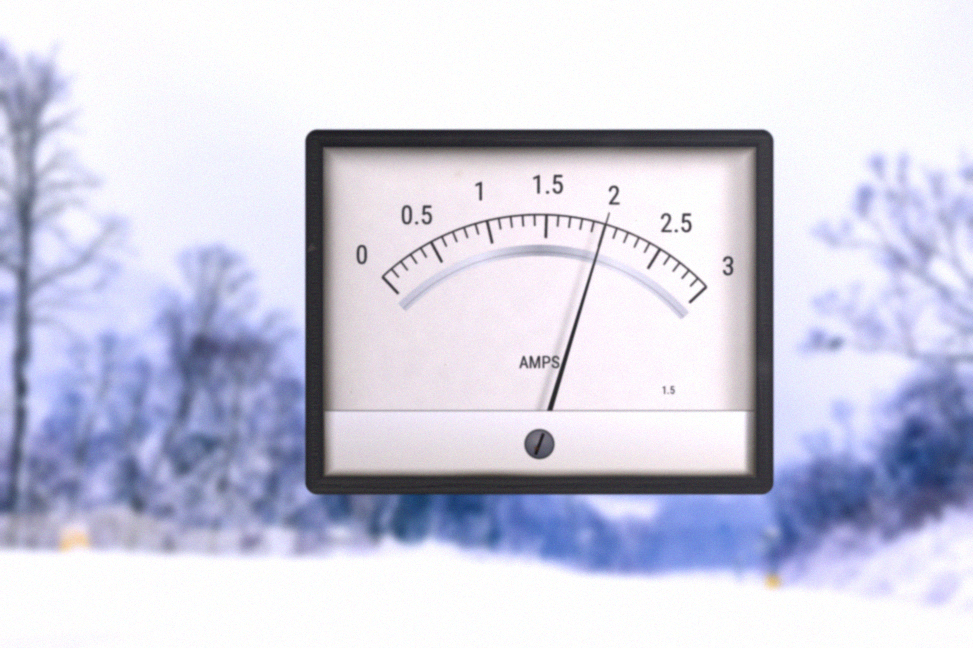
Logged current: 2A
